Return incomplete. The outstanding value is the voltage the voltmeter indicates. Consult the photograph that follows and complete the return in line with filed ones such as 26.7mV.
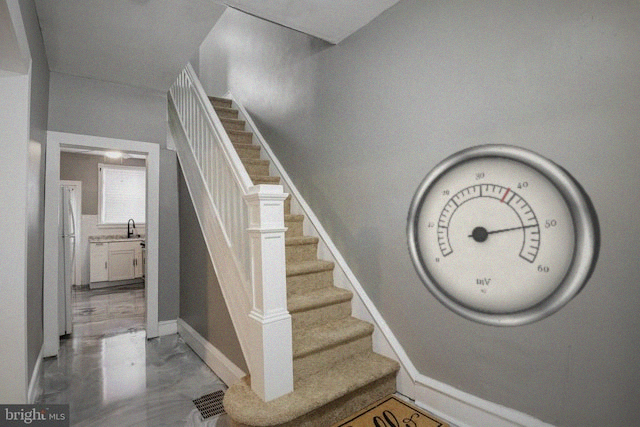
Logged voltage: 50mV
